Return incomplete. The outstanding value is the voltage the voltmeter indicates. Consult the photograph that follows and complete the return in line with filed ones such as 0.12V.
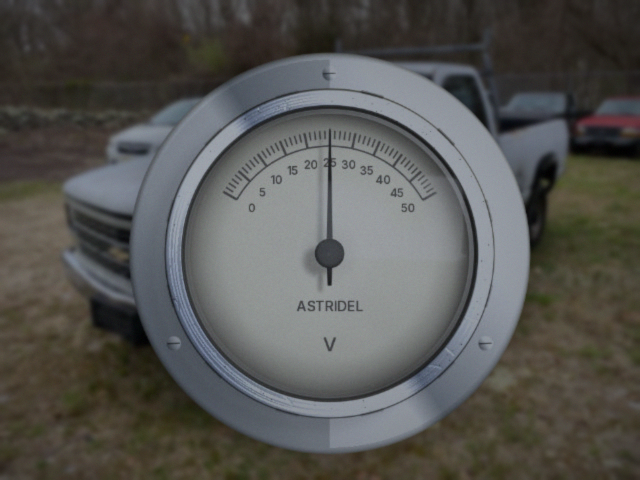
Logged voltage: 25V
